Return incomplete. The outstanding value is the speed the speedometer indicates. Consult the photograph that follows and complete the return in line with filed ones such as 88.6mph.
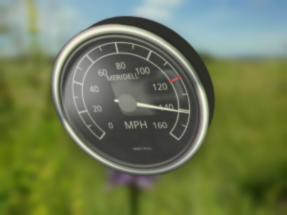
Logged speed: 140mph
